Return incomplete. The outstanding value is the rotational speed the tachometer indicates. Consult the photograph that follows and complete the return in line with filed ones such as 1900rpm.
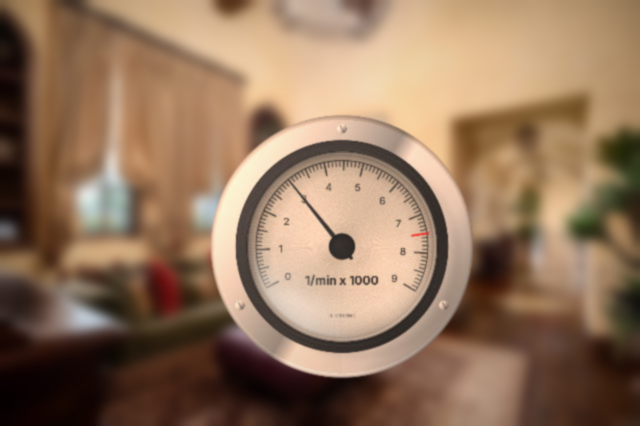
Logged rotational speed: 3000rpm
